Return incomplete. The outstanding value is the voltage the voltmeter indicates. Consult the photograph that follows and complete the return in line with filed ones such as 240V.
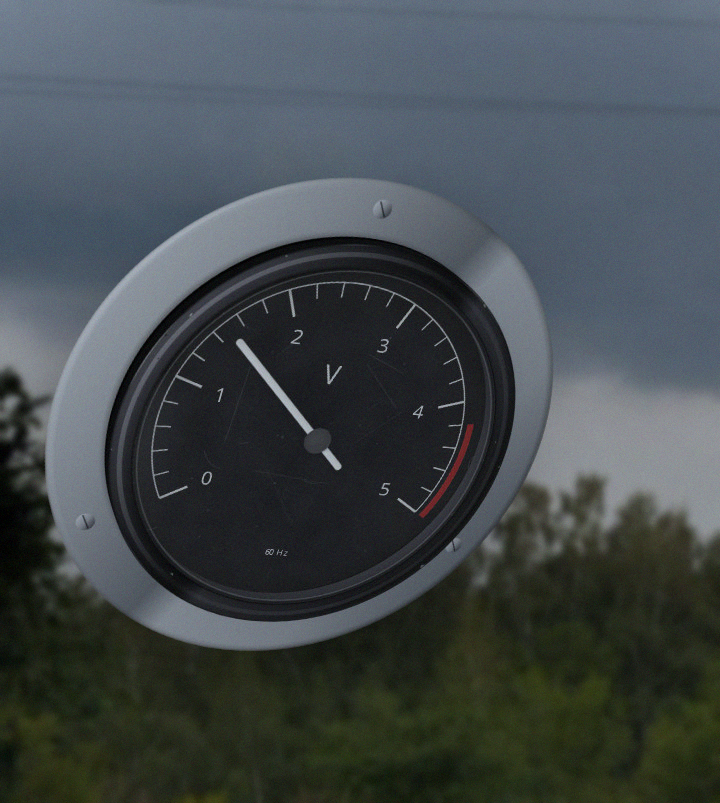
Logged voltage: 1.5V
